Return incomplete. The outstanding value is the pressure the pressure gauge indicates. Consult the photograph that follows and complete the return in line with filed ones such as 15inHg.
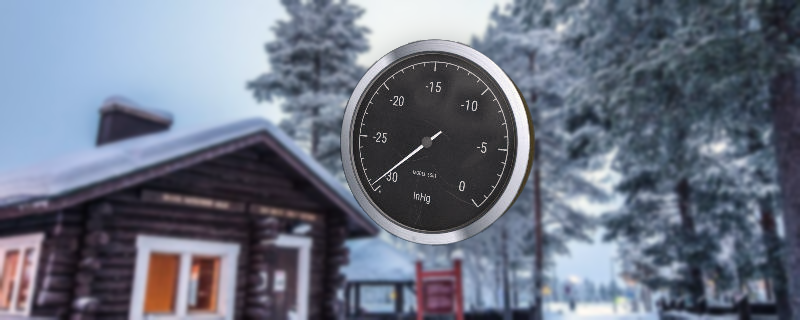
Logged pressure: -29.5inHg
